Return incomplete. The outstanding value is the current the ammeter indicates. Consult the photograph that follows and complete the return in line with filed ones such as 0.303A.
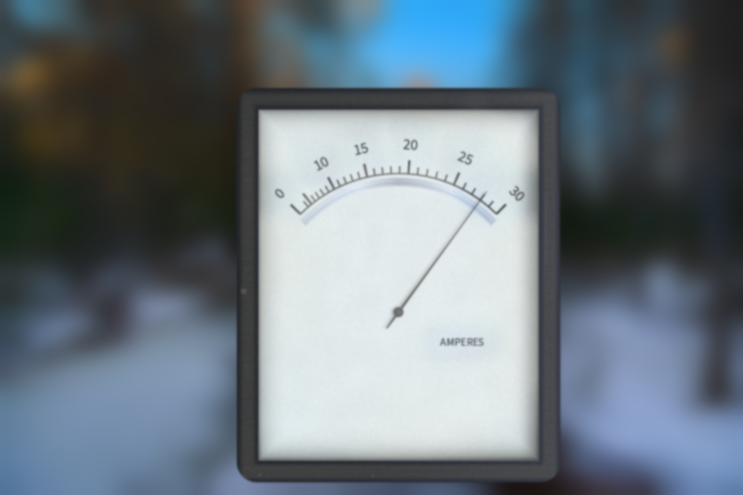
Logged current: 28A
